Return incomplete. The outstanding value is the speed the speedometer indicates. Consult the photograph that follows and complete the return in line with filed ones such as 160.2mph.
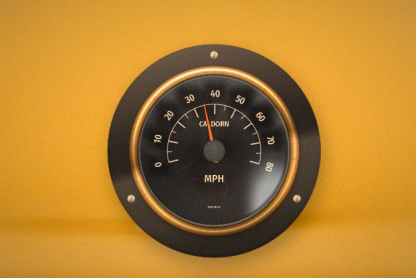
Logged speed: 35mph
